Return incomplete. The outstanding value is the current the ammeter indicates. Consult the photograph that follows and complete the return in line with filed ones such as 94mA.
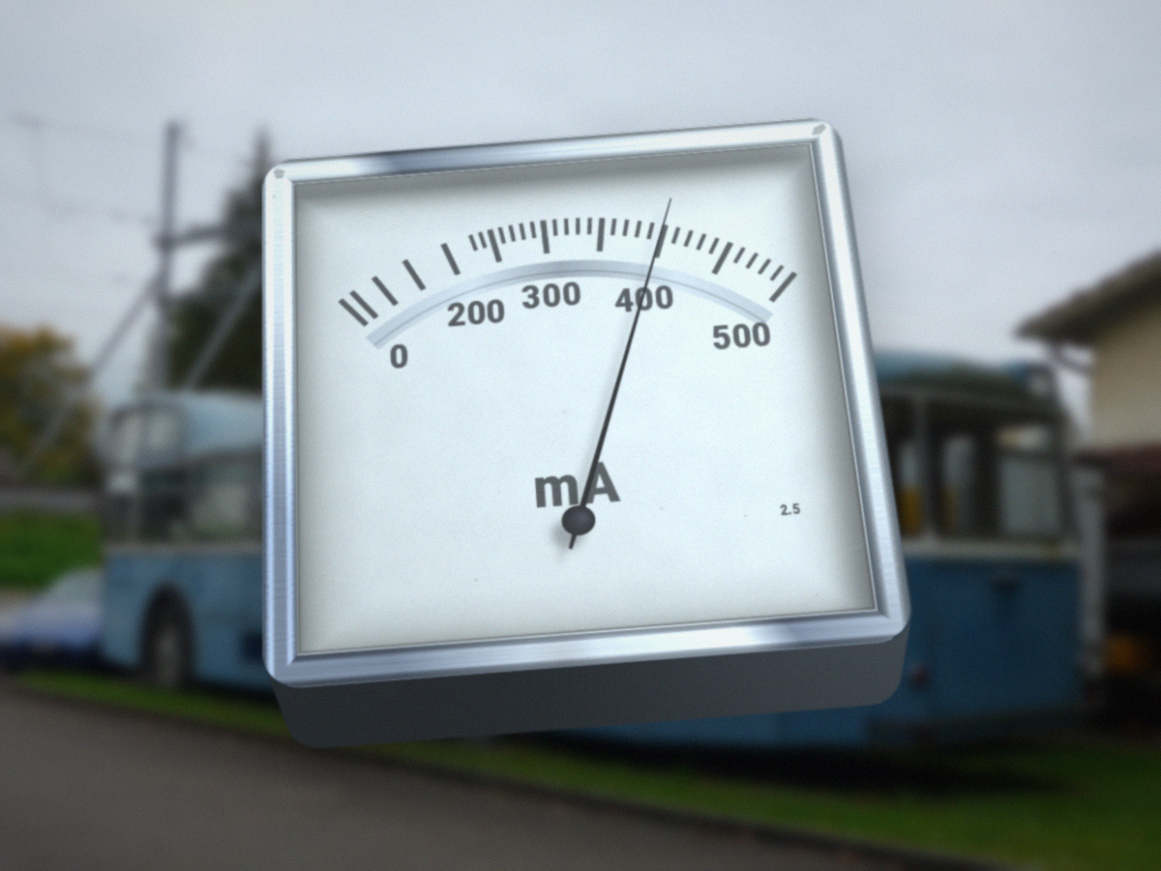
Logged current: 400mA
